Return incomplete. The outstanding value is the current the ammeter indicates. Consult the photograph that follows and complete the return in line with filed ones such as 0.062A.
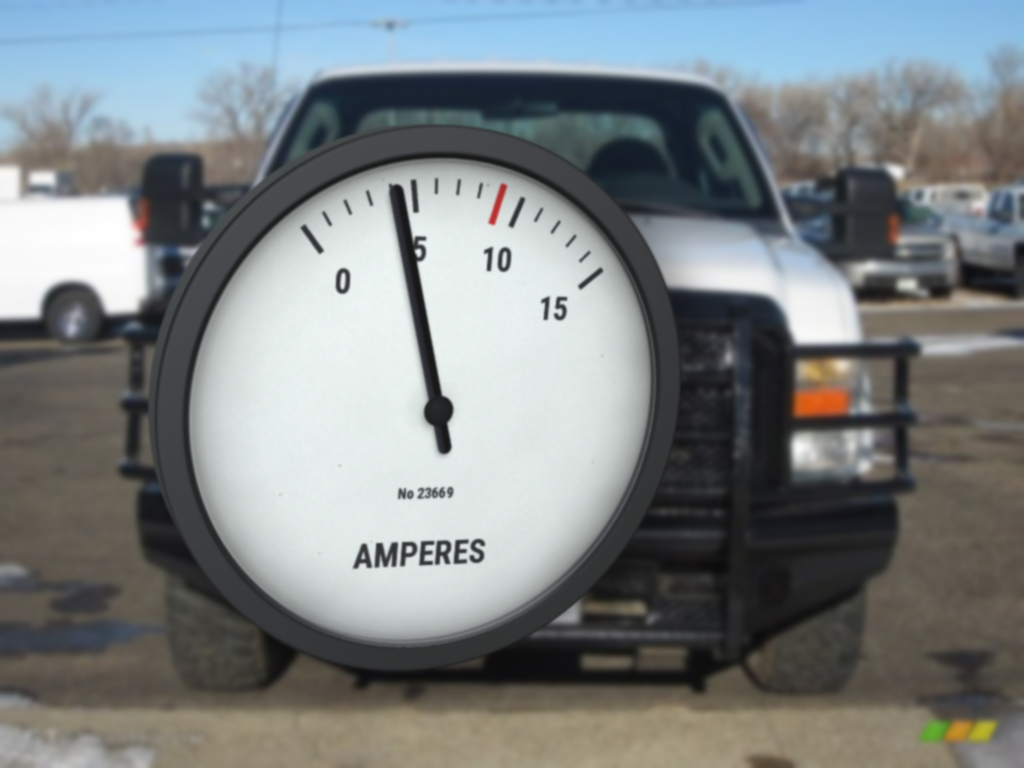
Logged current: 4A
